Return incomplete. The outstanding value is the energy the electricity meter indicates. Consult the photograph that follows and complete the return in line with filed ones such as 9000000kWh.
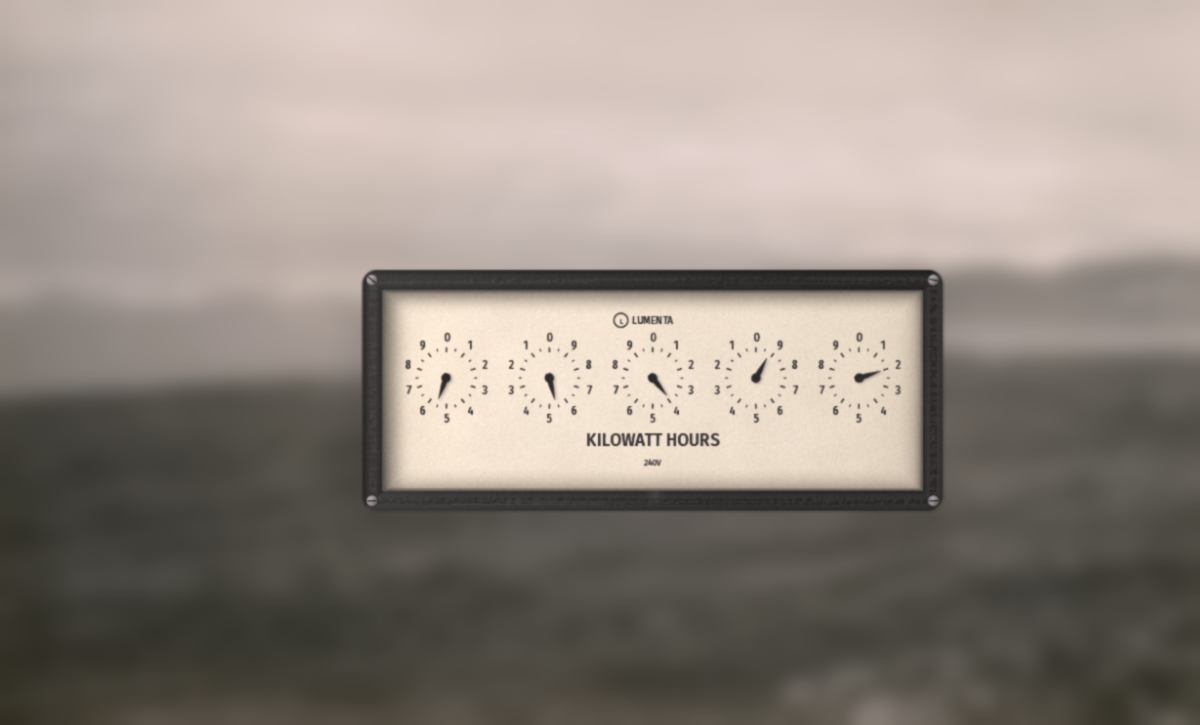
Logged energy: 55392kWh
